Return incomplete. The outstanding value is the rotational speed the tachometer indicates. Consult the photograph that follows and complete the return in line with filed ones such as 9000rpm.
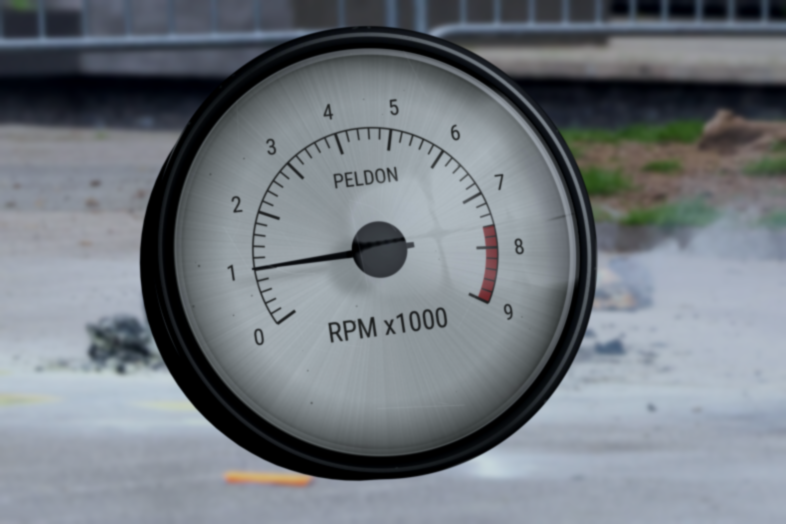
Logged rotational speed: 1000rpm
